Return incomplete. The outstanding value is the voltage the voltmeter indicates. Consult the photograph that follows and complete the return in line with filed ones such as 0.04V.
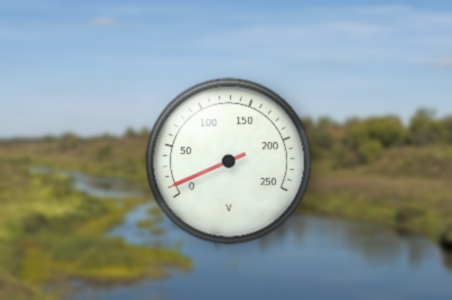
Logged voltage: 10V
